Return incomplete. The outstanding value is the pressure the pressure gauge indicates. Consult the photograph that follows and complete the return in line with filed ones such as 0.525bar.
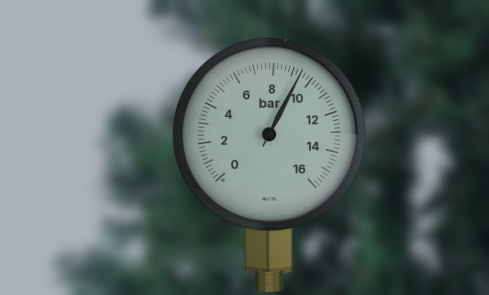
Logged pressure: 9.4bar
